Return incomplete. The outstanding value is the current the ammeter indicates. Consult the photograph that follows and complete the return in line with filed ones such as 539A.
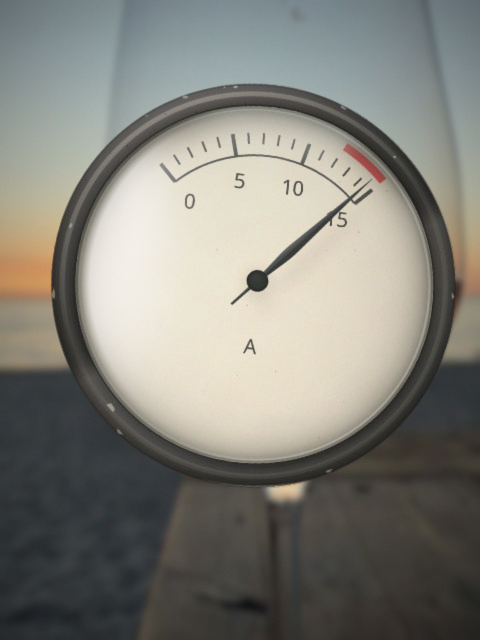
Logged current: 14.5A
